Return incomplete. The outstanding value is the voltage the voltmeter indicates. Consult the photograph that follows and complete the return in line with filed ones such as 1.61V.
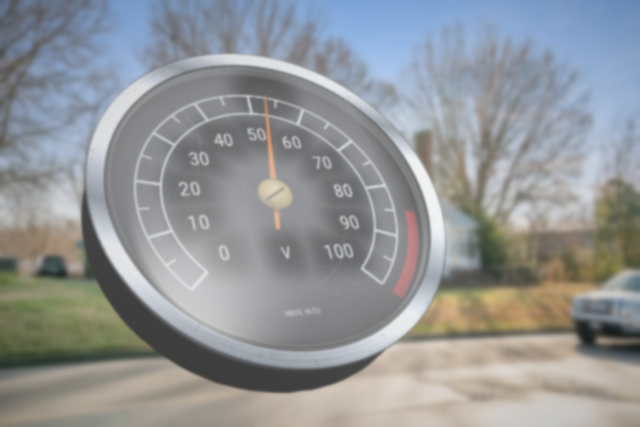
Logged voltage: 52.5V
